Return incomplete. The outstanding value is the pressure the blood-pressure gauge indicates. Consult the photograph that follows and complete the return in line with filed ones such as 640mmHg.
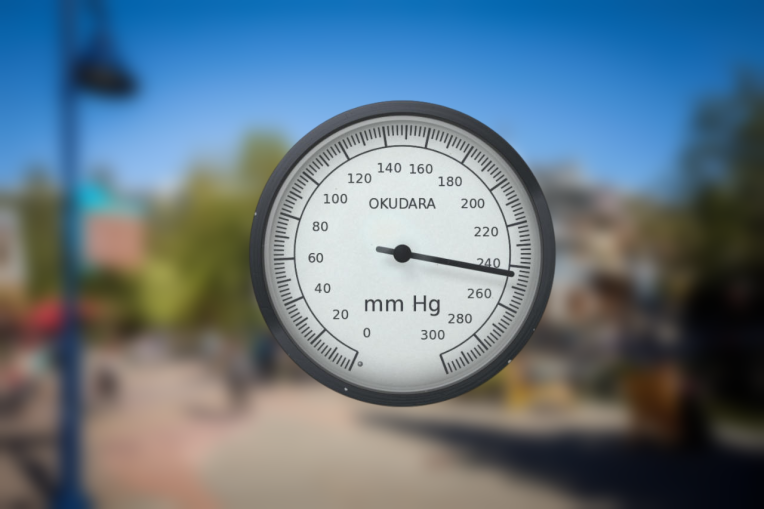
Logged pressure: 244mmHg
